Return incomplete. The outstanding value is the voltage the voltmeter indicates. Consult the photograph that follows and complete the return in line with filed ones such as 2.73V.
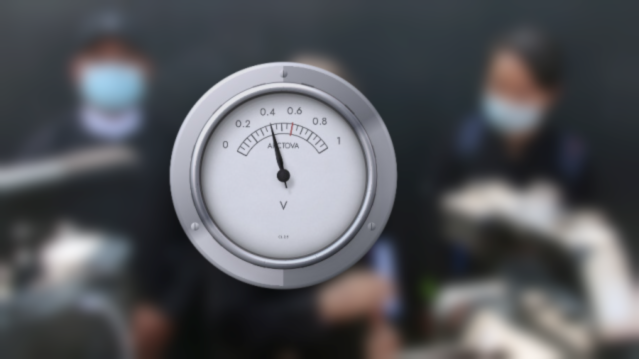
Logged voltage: 0.4V
